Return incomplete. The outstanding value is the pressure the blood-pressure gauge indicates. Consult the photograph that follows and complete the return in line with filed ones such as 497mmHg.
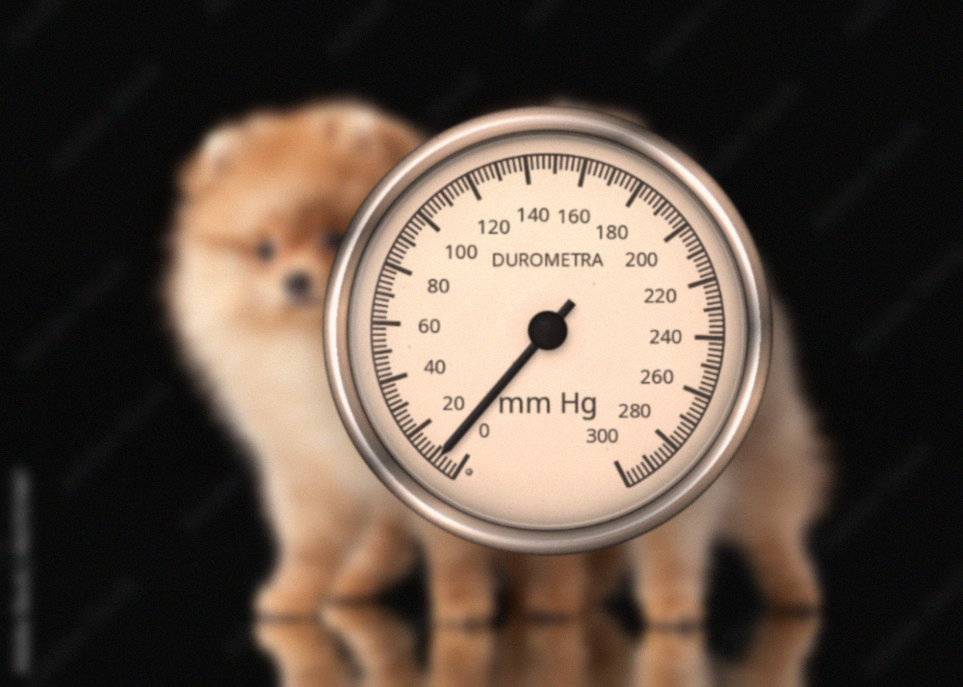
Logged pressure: 8mmHg
